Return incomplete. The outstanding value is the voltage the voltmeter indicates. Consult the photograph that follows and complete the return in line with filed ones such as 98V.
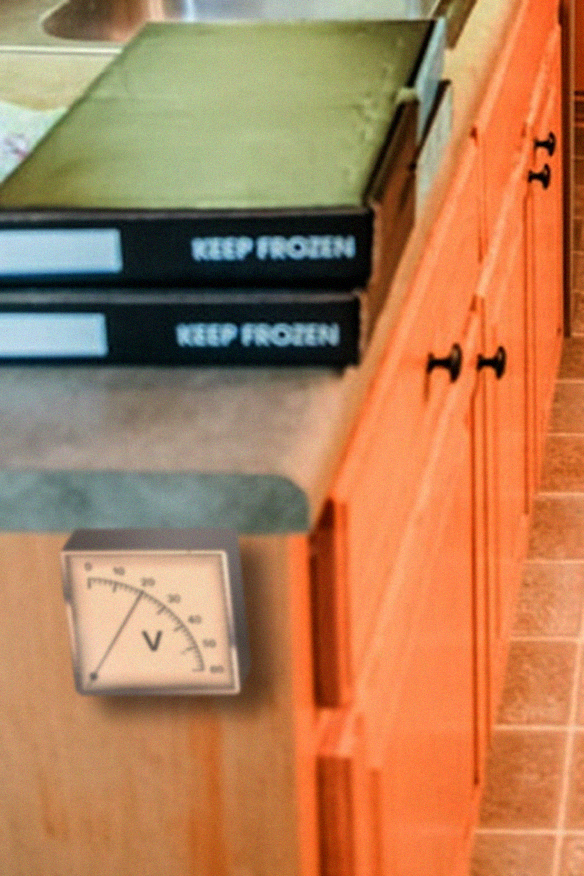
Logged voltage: 20V
